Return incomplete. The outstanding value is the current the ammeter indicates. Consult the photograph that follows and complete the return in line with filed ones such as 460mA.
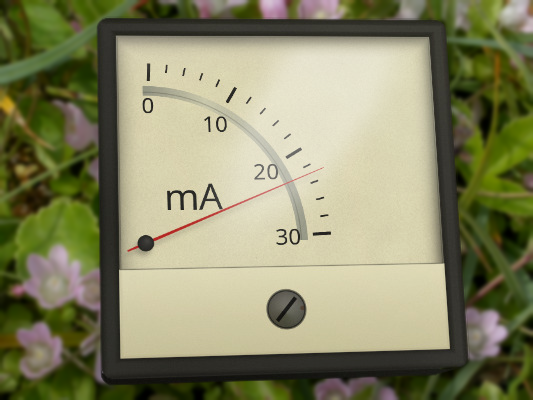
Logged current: 23mA
